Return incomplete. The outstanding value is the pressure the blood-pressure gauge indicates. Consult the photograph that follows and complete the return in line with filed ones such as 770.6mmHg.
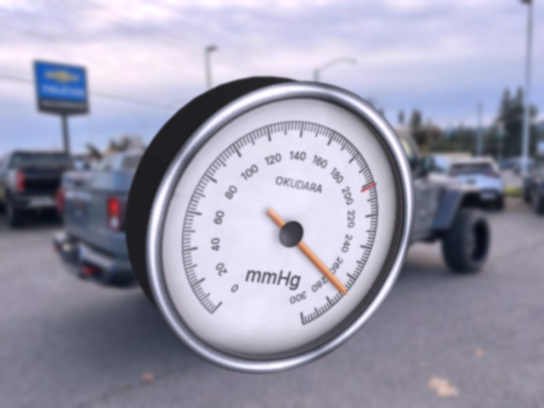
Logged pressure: 270mmHg
